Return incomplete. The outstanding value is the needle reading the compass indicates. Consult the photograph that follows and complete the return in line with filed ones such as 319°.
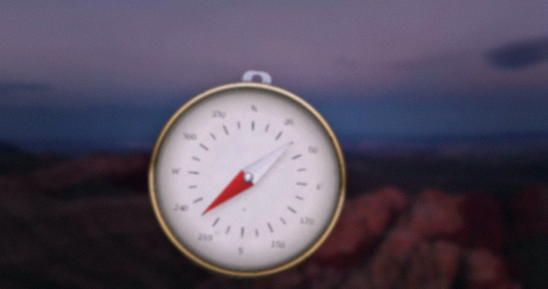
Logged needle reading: 225°
